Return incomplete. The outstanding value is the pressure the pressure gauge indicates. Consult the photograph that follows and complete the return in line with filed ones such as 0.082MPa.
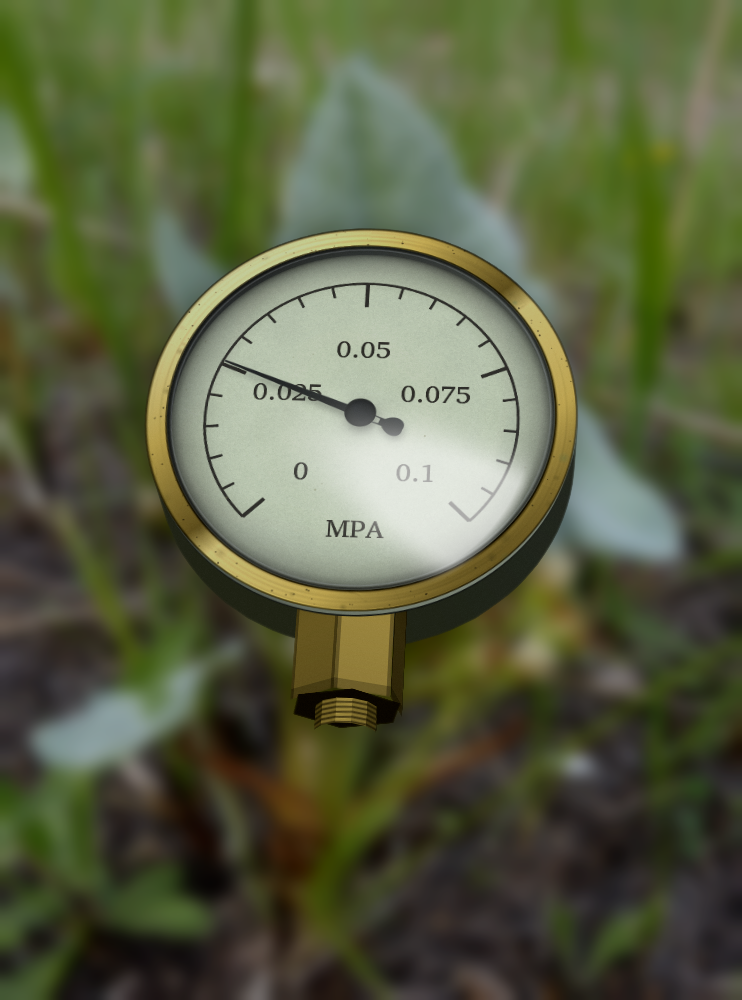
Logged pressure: 0.025MPa
